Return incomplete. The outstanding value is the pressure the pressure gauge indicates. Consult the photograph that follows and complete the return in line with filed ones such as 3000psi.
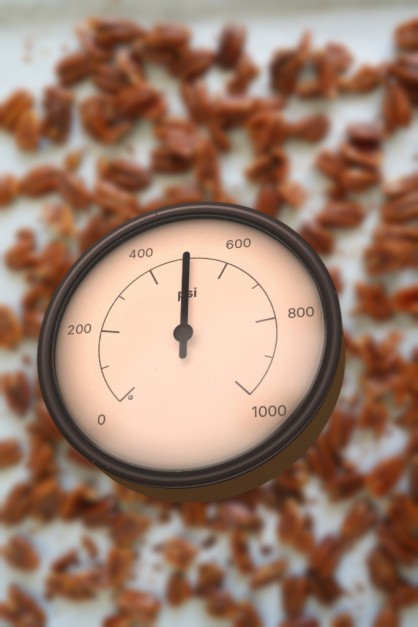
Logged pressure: 500psi
